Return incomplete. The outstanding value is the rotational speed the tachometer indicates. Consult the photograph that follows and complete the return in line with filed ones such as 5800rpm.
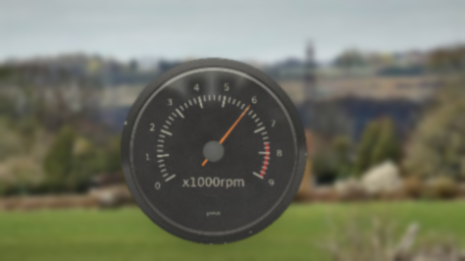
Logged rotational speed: 6000rpm
